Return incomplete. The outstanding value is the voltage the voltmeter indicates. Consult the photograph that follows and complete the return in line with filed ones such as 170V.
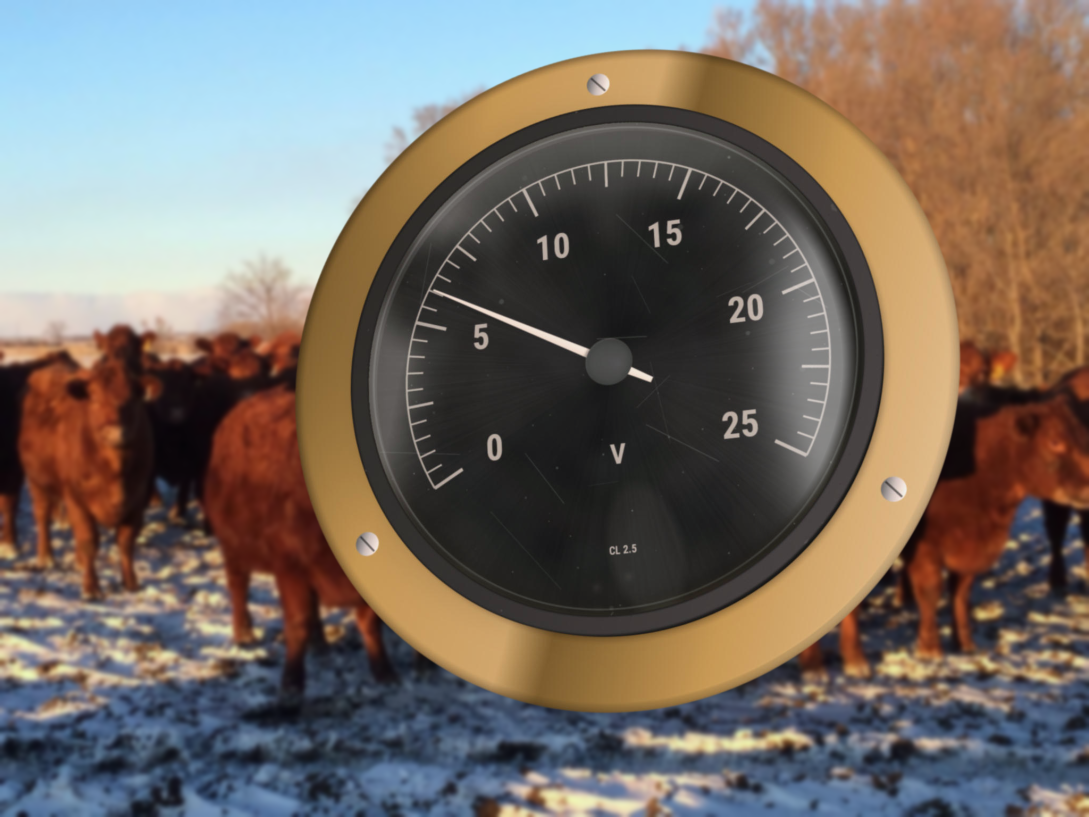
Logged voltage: 6V
